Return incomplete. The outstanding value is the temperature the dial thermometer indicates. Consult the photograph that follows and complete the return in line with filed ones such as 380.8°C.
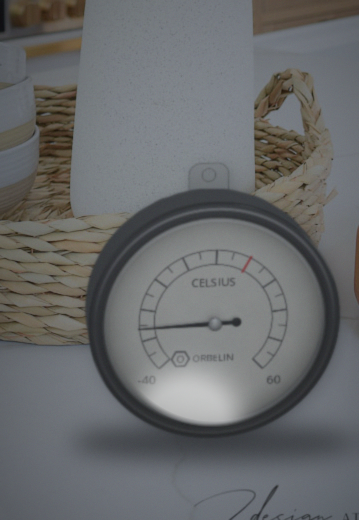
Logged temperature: -25°C
